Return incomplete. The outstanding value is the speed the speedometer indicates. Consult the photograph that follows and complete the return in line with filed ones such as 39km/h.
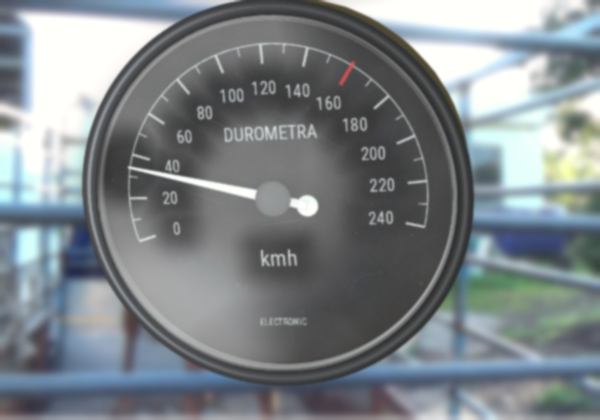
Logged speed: 35km/h
